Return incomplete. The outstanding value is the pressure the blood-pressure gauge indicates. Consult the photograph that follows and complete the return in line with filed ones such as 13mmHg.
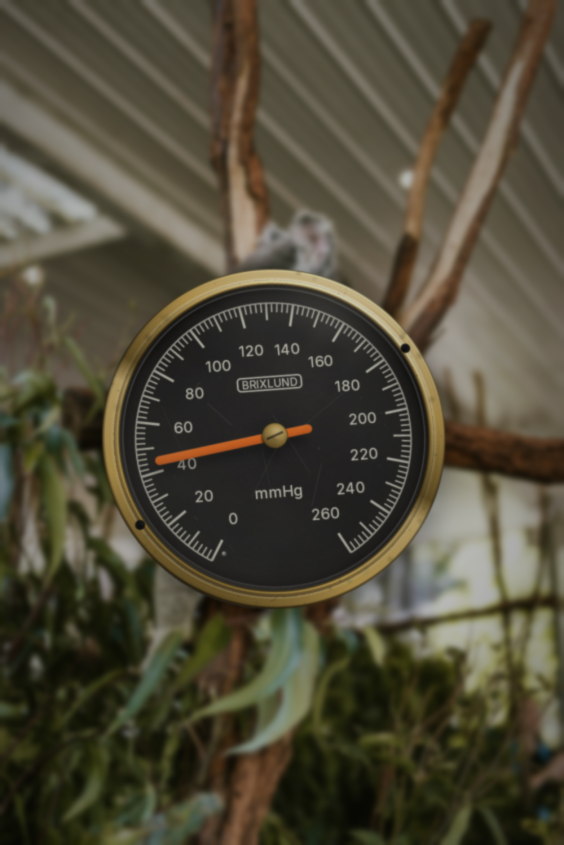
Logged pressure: 44mmHg
